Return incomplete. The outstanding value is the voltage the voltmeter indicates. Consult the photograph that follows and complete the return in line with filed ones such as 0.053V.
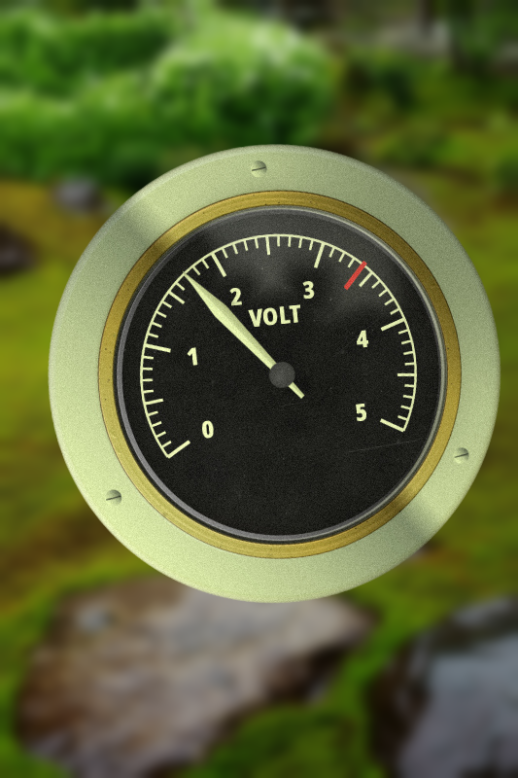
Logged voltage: 1.7V
